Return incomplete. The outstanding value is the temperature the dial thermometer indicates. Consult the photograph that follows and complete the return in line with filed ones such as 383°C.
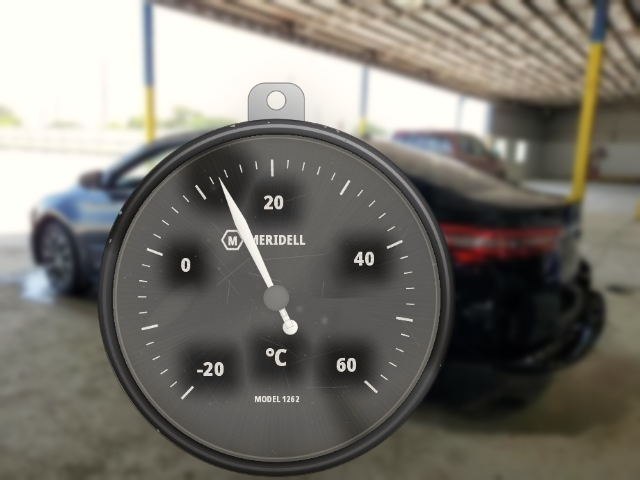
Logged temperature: 13°C
